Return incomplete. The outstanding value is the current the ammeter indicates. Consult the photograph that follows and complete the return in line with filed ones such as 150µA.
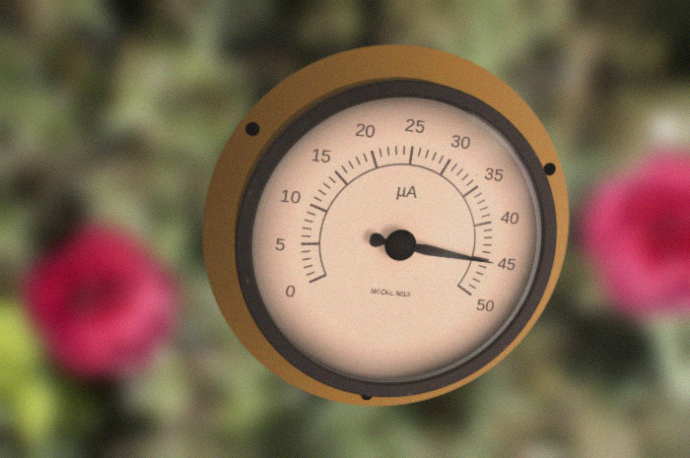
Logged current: 45µA
